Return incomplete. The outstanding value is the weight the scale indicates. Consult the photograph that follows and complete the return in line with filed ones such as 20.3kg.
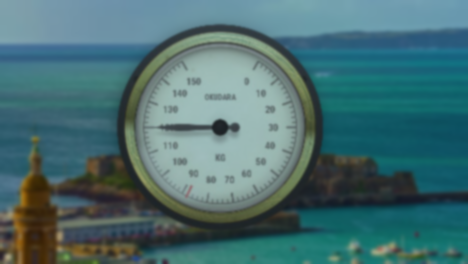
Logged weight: 120kg
